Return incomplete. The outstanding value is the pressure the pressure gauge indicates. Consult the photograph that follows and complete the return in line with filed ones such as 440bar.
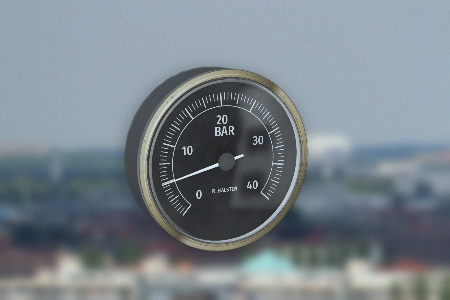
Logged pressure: 5bar
